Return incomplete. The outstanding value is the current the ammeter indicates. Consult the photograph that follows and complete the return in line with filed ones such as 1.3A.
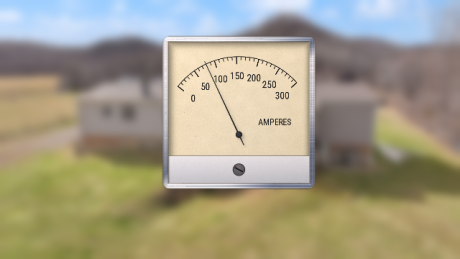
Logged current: 80A
